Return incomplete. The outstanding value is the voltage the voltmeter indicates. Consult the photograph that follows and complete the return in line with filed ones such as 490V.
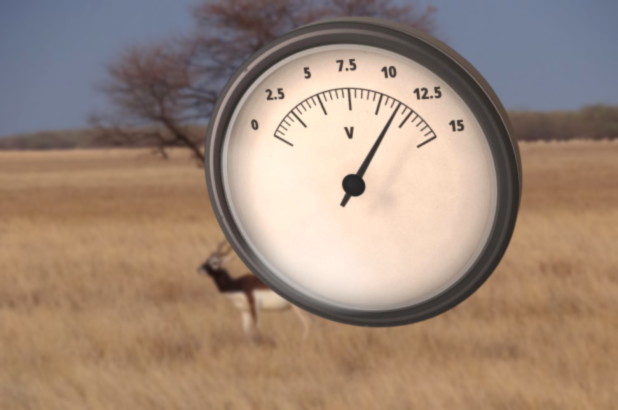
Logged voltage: 11.5V
